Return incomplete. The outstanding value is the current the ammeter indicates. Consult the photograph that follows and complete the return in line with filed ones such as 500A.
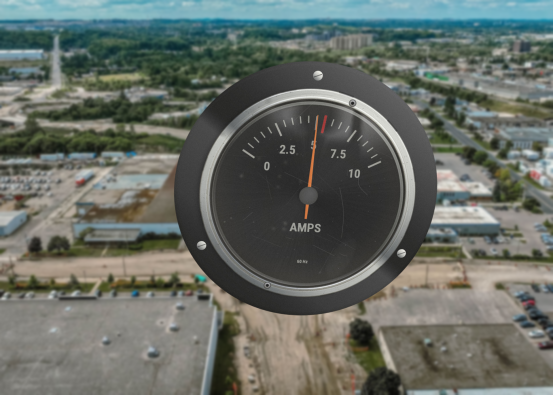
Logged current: 5A
